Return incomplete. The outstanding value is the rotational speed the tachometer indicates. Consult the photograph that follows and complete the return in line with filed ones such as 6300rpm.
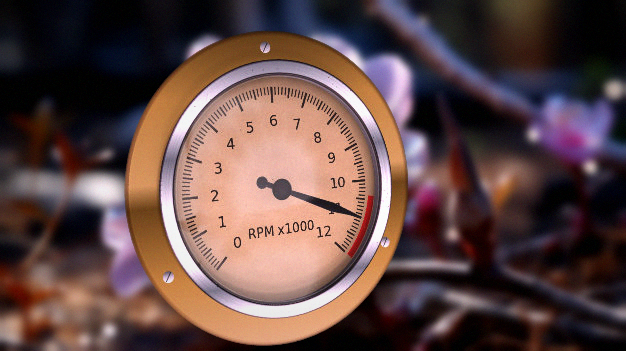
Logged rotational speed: 11000rpm
